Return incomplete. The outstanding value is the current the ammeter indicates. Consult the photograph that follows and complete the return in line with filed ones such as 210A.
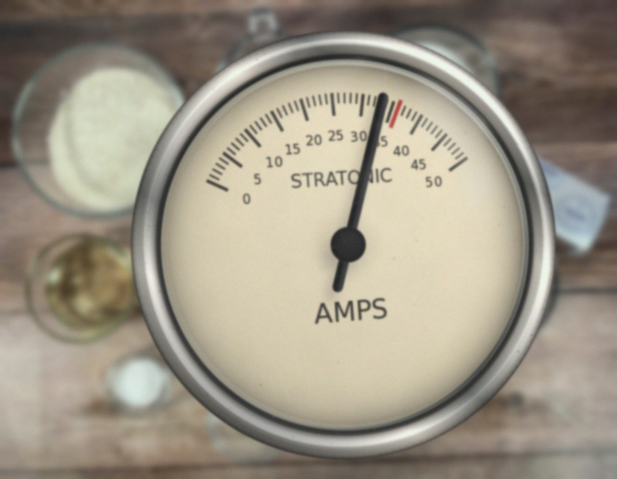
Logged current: 33A
